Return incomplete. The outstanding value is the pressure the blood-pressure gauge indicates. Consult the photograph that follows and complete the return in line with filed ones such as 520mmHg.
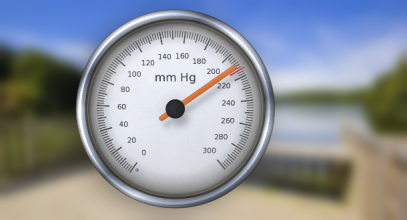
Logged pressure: 210mmHg
